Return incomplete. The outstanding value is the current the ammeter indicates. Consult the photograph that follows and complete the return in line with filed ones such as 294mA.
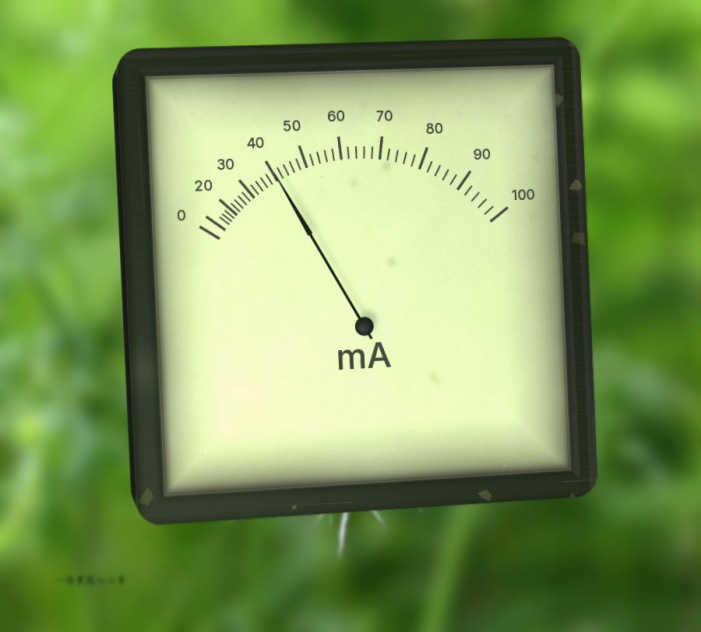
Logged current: 40mA
